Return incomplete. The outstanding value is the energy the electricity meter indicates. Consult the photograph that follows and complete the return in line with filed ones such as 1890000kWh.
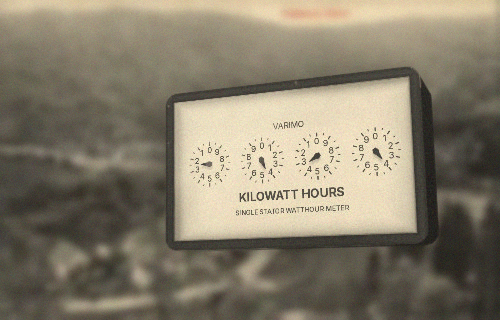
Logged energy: 2434kWh
